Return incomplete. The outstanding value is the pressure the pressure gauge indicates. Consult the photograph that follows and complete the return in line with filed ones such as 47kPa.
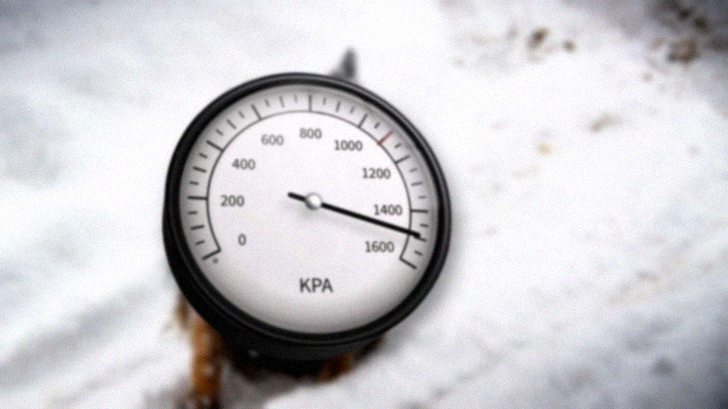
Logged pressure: 1500kPa
